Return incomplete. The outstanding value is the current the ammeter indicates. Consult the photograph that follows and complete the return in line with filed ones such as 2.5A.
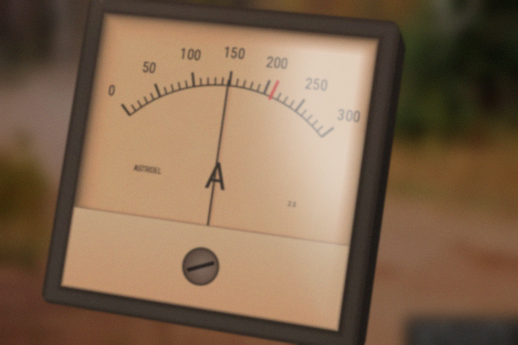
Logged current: 150A
